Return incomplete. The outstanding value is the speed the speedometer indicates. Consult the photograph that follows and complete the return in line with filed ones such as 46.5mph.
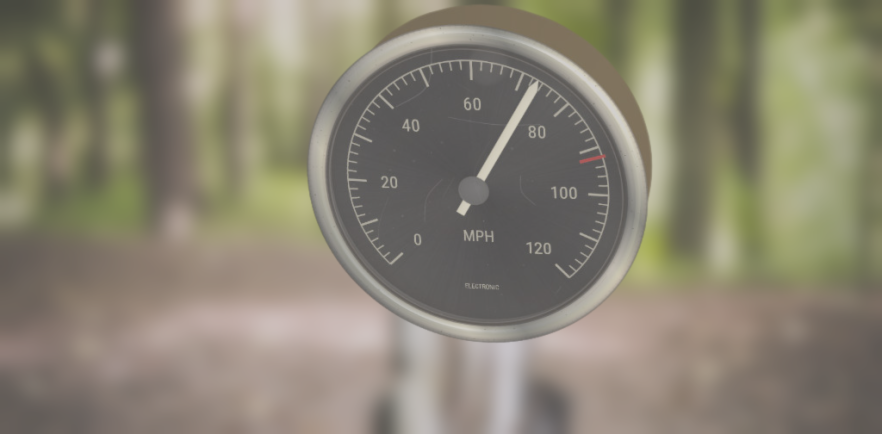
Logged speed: 73mph
